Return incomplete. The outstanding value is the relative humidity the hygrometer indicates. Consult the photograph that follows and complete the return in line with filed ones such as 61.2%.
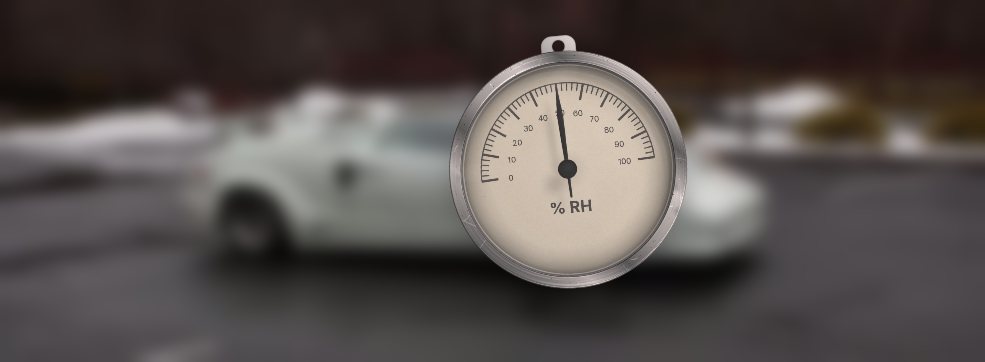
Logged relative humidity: 50%
